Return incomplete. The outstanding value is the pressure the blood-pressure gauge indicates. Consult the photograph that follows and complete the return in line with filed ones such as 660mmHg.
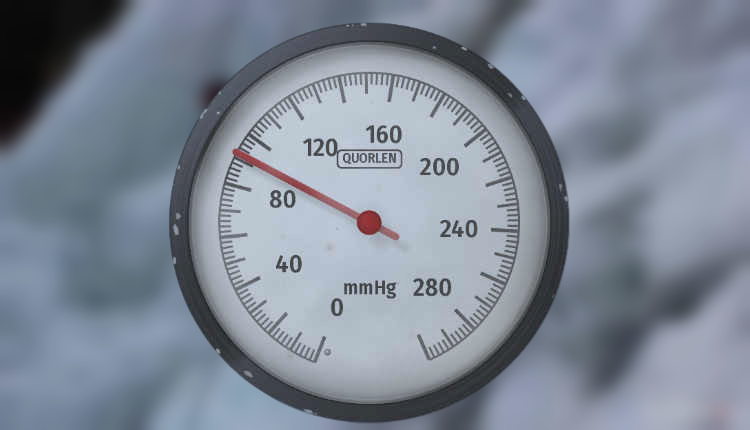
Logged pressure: 92mmHg
